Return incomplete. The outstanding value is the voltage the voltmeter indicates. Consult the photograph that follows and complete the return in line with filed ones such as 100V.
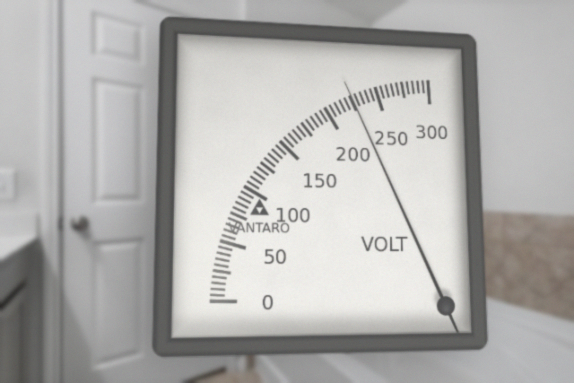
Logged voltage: 225V
